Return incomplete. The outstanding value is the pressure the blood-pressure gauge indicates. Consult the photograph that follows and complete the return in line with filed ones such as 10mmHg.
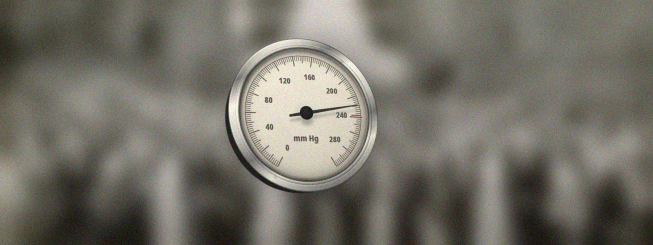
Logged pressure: 230mmHg
